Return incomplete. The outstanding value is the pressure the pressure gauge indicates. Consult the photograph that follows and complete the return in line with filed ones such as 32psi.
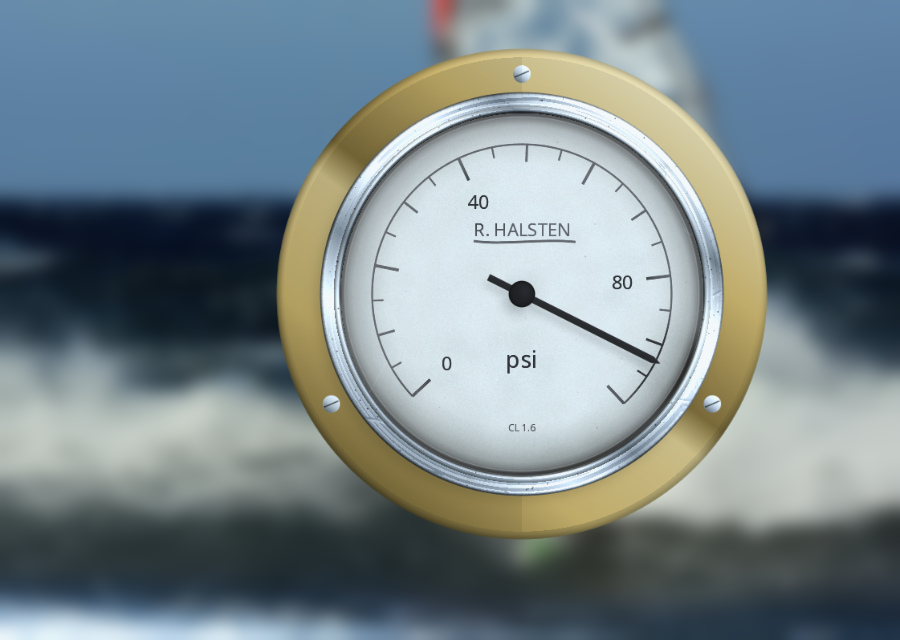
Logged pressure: 92.5psi
